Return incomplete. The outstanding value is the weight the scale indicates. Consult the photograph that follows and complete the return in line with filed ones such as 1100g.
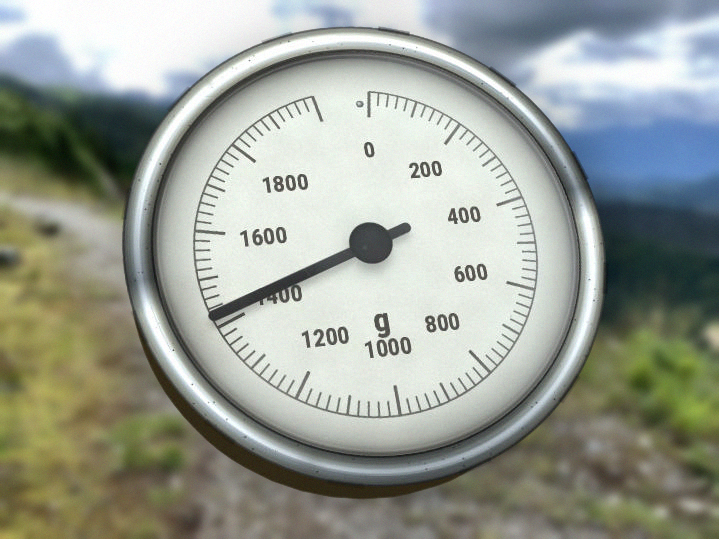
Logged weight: 1420g
